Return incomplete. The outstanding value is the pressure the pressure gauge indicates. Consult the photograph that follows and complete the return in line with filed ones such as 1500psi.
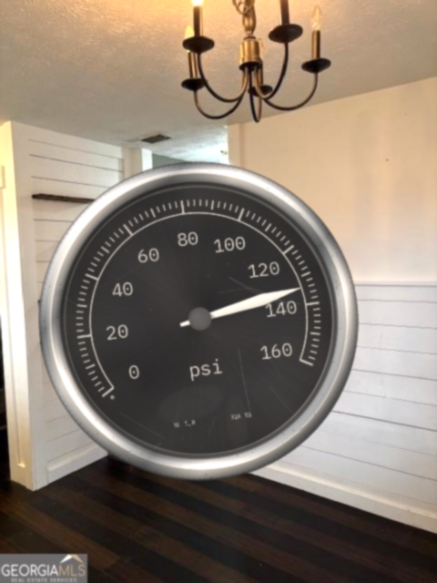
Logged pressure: 134psi
